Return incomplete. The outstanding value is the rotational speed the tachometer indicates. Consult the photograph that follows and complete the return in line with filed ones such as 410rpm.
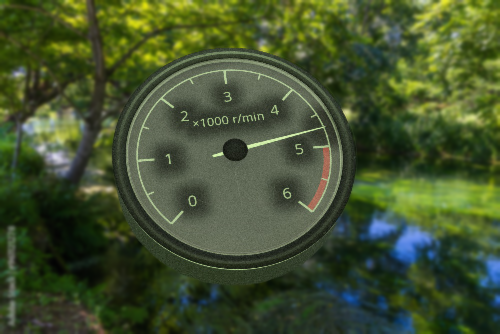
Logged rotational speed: 4750rpm
